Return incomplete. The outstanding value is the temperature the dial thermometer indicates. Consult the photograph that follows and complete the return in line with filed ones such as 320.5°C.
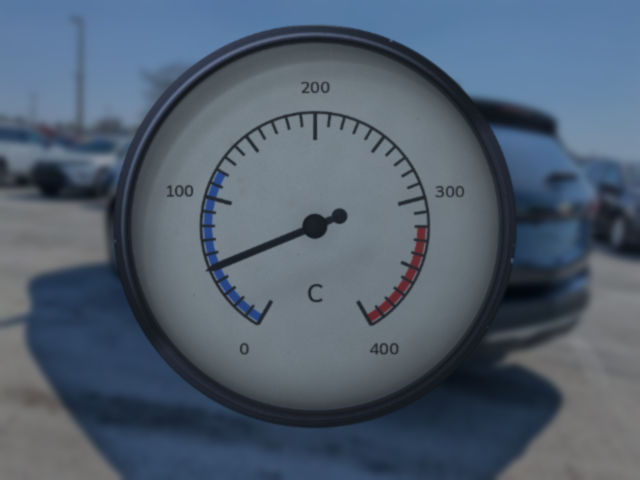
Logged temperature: 50°C
